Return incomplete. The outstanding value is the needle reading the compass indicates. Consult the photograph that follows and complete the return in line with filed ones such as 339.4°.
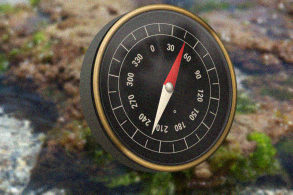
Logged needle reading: 45°
